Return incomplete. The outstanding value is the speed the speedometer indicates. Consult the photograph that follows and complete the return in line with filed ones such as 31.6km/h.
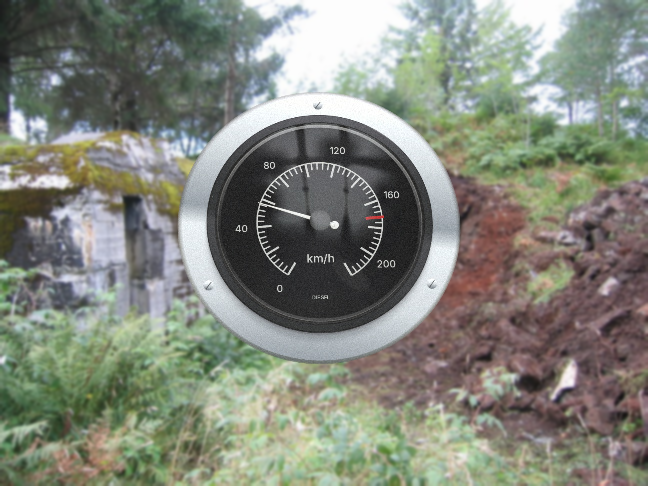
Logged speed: 56km/h
